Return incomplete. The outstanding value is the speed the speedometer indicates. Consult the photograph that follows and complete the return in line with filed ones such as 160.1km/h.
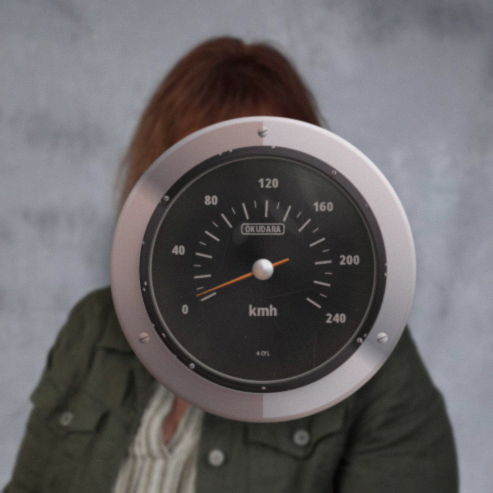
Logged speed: 5km/h
